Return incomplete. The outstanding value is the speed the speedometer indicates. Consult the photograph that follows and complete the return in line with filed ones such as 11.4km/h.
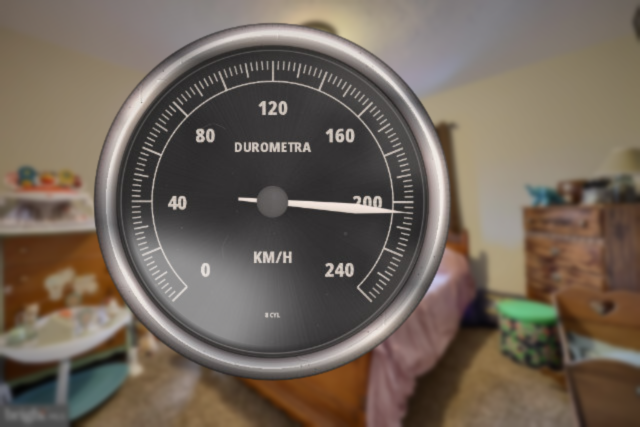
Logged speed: 204km/h
